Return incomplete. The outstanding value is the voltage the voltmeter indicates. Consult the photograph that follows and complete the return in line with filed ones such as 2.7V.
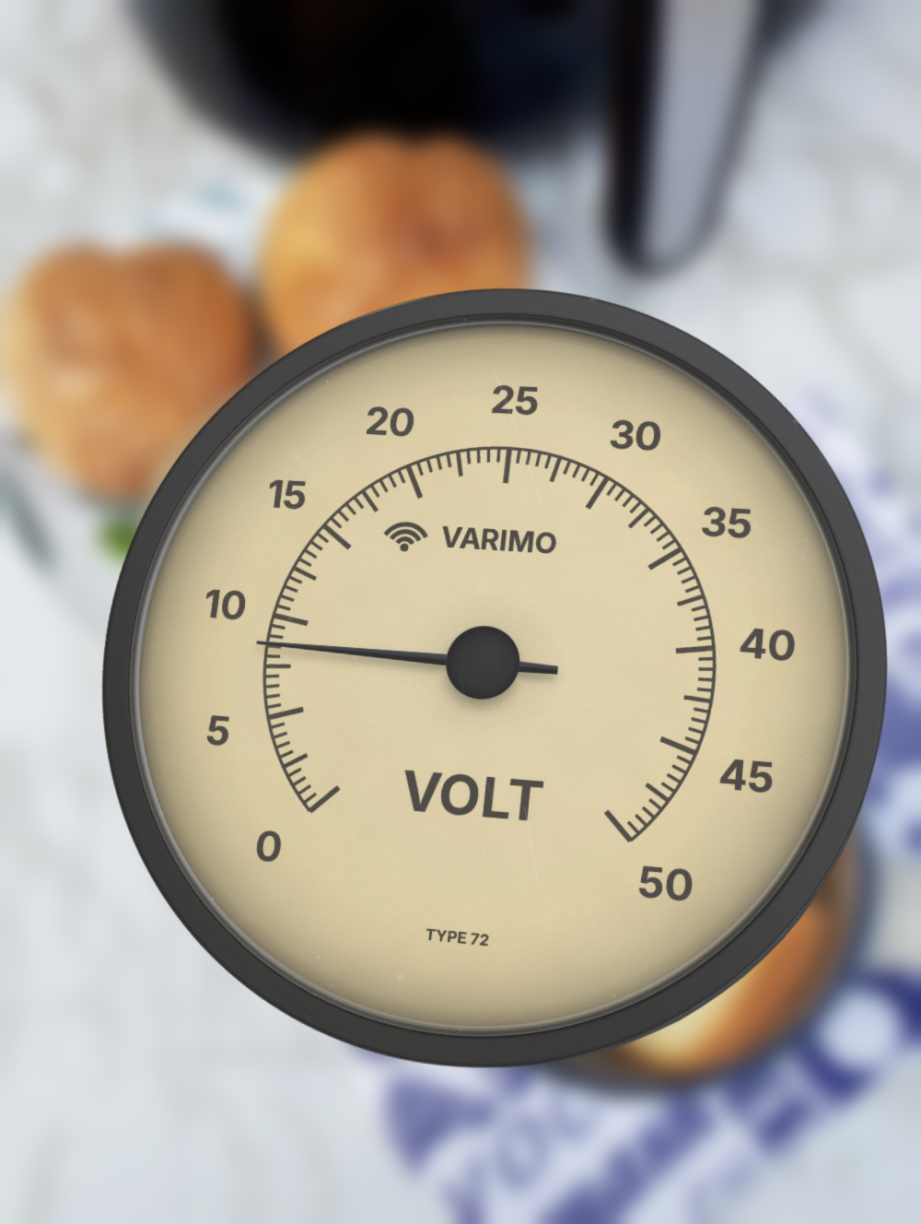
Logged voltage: 8.5V
